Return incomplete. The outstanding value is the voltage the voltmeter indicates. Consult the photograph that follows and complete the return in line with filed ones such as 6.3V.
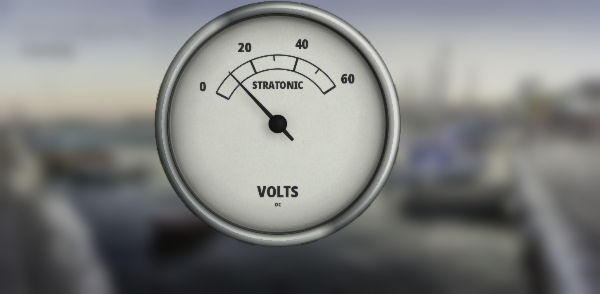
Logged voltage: 10V
